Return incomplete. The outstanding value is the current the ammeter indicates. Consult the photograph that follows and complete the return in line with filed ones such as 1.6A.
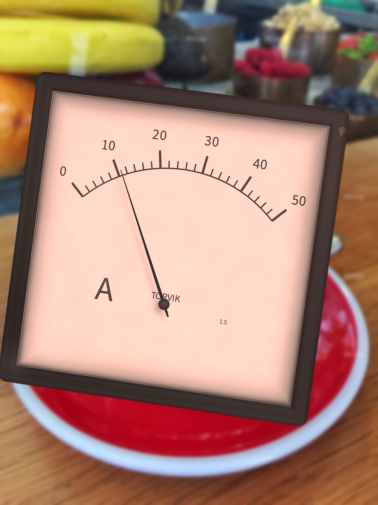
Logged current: 11A
